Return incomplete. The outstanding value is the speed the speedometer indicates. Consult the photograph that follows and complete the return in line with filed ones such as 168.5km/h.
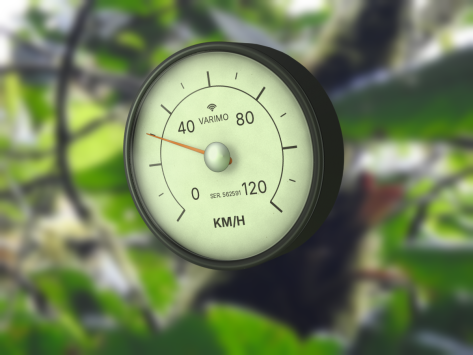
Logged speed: 30km/h
